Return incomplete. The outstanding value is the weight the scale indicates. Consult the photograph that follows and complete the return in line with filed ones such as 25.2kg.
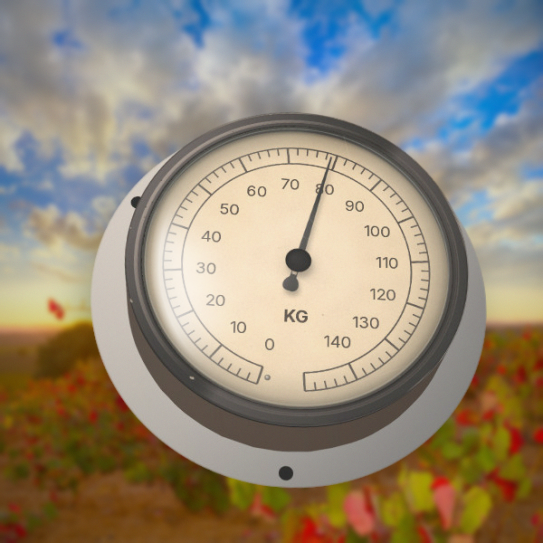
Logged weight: 79kg
